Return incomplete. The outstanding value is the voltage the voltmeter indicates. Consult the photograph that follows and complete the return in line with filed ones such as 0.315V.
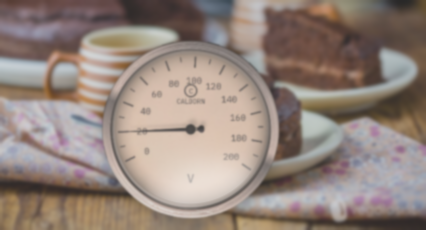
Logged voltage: 20V
